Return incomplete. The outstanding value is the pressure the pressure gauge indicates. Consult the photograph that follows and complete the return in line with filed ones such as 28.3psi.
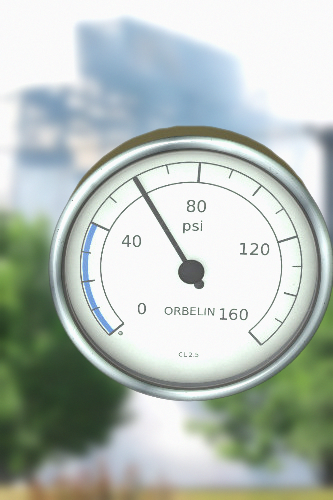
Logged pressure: 60psi
